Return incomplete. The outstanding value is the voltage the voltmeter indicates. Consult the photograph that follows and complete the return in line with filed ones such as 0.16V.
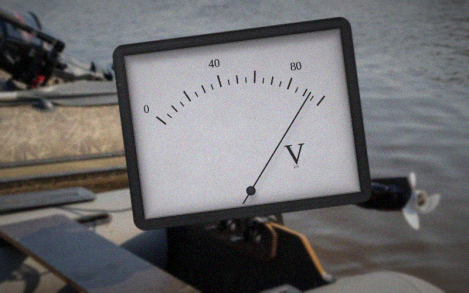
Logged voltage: 92.5V
